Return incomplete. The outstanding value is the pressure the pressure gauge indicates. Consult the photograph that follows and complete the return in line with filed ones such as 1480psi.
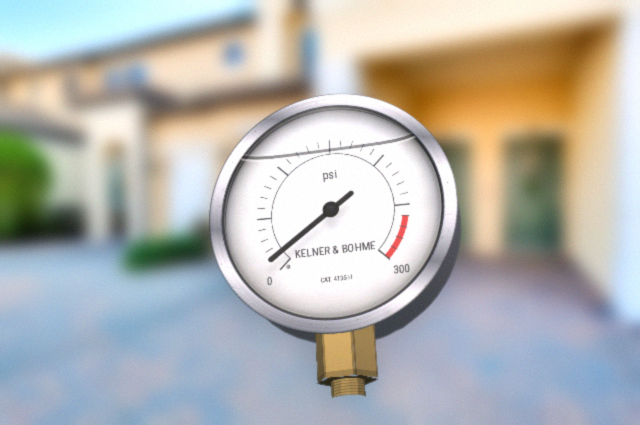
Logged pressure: 10psi
